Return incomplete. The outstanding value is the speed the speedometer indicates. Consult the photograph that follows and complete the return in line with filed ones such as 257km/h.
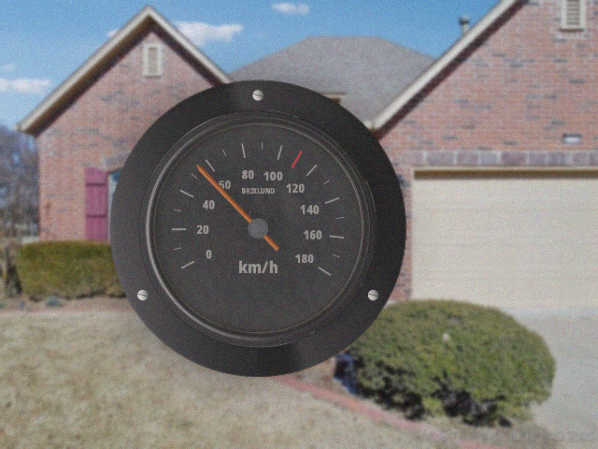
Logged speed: 55km/h
